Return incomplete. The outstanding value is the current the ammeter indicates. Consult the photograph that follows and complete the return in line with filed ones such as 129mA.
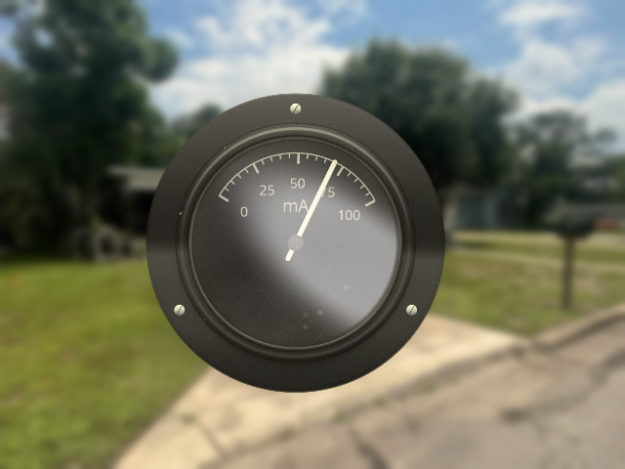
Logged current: 70mA
